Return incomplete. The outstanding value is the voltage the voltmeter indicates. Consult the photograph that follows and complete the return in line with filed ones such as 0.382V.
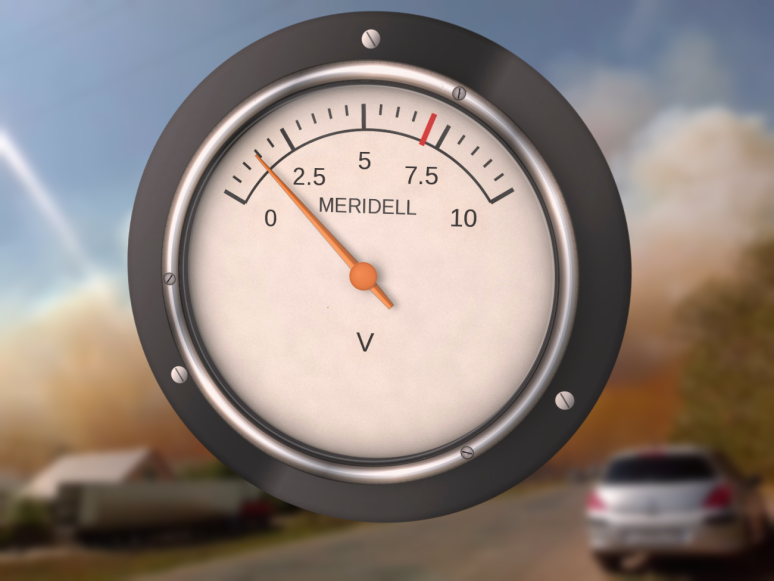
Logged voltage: 1.5V
